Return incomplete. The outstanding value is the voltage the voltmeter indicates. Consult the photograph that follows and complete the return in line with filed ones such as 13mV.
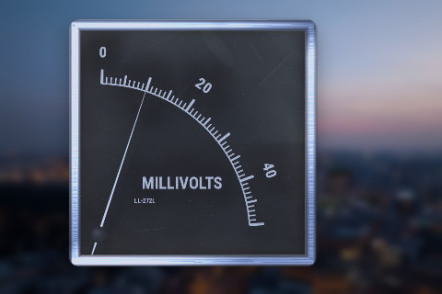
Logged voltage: 10mV
